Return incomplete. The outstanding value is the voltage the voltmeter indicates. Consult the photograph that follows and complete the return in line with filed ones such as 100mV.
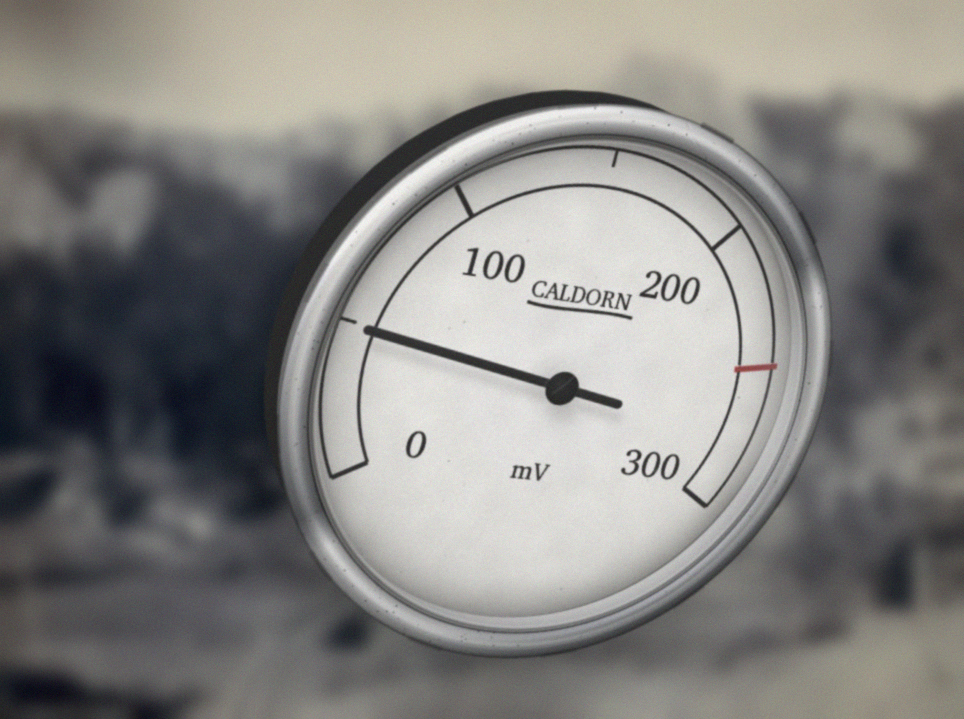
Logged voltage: 50mV
